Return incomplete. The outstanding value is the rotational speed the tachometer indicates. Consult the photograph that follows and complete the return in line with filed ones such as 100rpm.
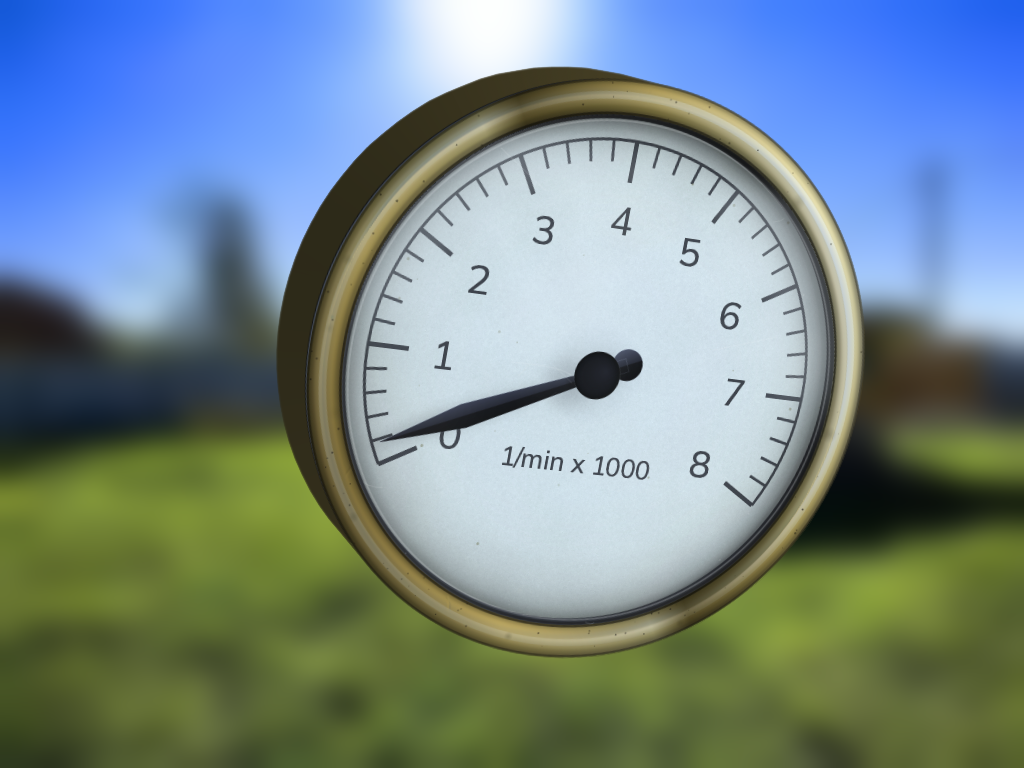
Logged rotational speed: 200rpm
